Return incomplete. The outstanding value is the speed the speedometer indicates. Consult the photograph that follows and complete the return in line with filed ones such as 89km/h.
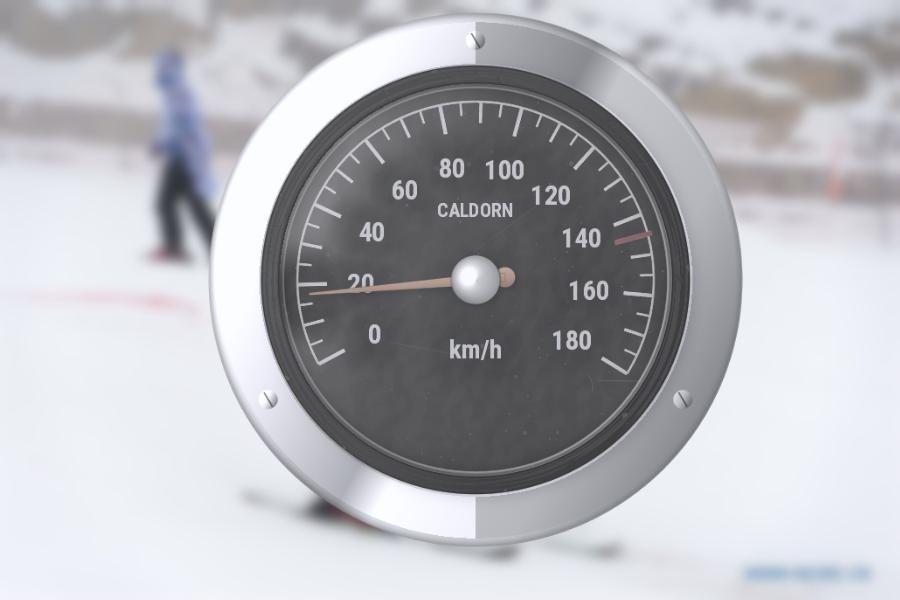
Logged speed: 17.5km/h
